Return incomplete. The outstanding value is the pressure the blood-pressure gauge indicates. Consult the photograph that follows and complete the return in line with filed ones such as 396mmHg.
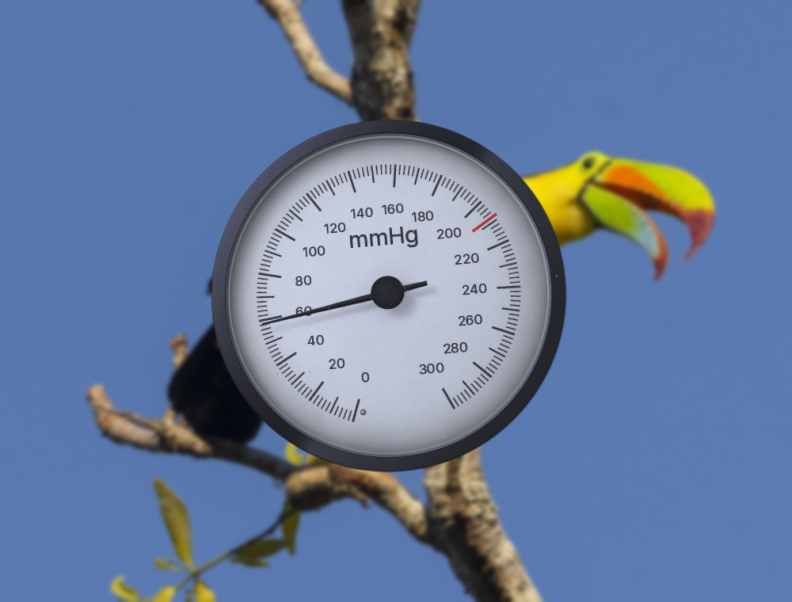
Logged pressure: 58mmHg
